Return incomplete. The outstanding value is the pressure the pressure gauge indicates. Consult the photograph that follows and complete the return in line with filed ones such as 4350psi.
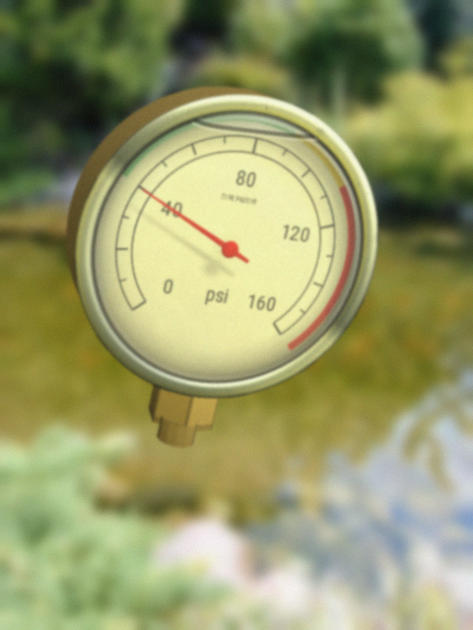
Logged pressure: 40psi
